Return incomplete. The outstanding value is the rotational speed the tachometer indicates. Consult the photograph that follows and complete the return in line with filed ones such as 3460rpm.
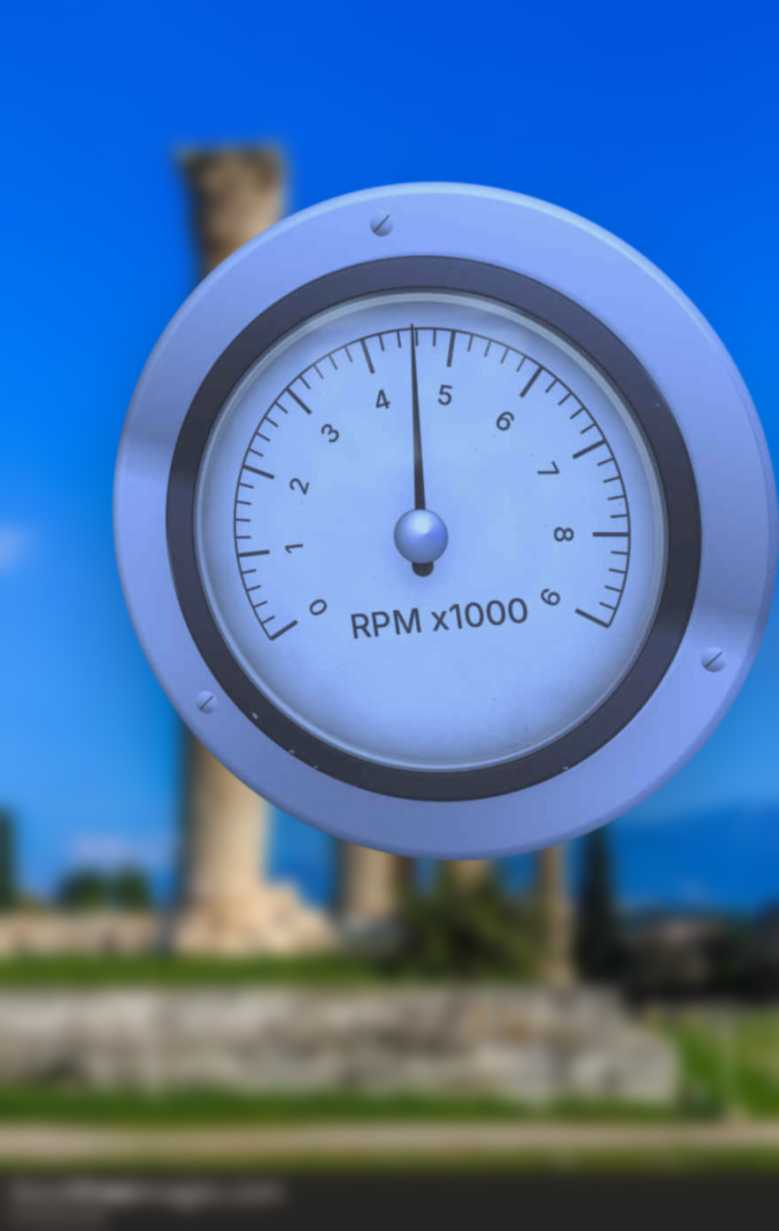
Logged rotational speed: 4600rpm
